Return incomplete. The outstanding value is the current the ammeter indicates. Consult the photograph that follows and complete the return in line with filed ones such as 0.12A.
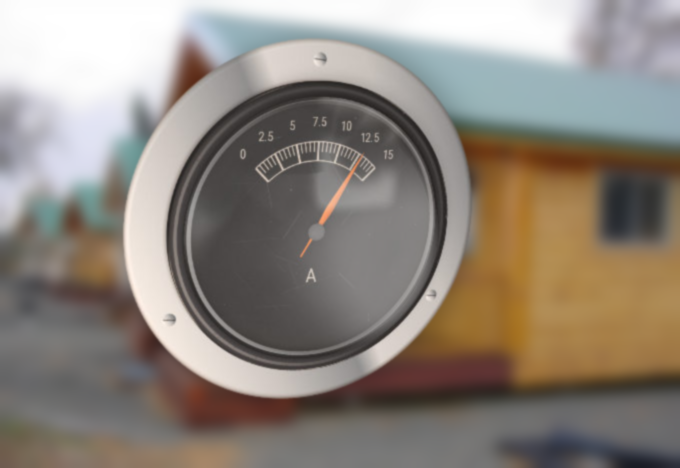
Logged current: 12.5A
